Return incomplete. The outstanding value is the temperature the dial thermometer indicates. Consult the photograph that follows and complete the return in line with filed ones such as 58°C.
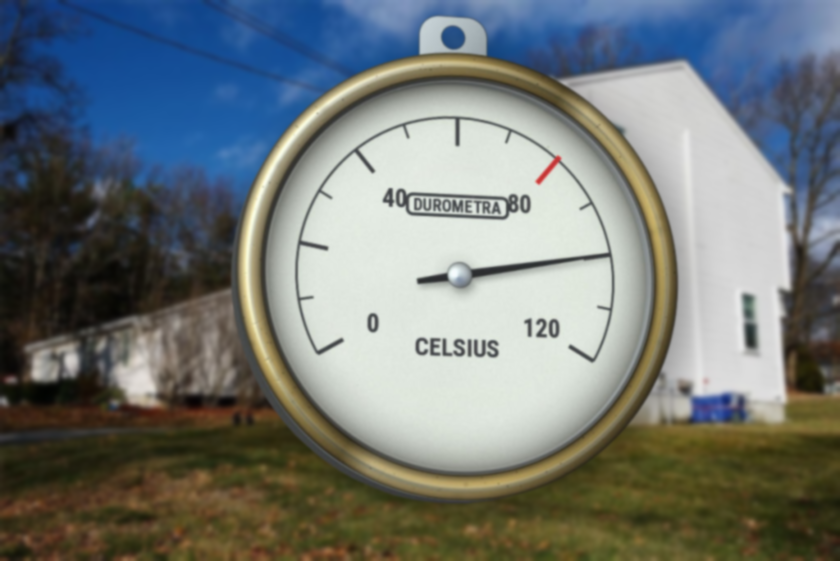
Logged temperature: 100°C
